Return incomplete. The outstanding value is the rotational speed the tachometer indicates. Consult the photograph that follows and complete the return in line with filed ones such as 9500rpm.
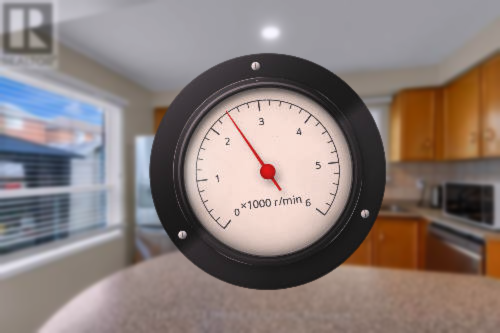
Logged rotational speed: 2400rpm
